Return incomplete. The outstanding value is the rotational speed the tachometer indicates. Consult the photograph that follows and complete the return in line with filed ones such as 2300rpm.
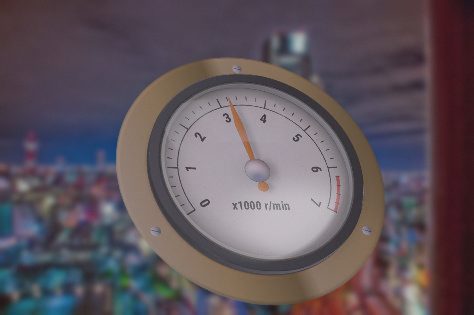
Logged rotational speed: 3200rpm
